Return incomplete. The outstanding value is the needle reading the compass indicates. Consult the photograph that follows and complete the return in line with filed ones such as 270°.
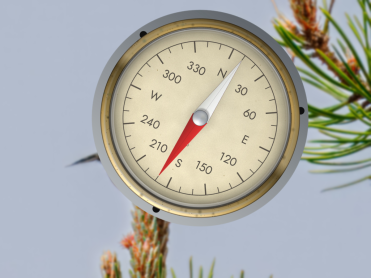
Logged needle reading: 190°
